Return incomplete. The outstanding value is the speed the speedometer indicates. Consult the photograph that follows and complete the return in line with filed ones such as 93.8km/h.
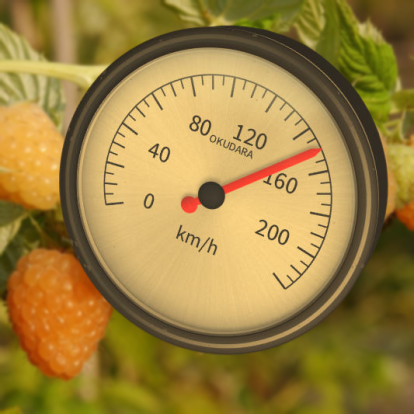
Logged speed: 150km/h
